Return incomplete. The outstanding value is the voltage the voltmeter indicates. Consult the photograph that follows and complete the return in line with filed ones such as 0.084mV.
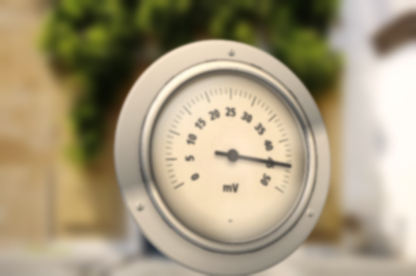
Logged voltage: 45mV
